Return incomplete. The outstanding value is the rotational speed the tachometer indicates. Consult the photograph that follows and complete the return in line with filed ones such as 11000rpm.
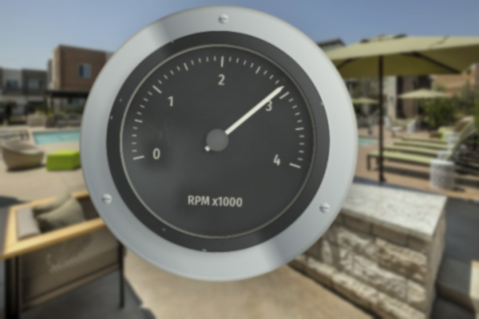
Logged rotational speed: 2900rpm
